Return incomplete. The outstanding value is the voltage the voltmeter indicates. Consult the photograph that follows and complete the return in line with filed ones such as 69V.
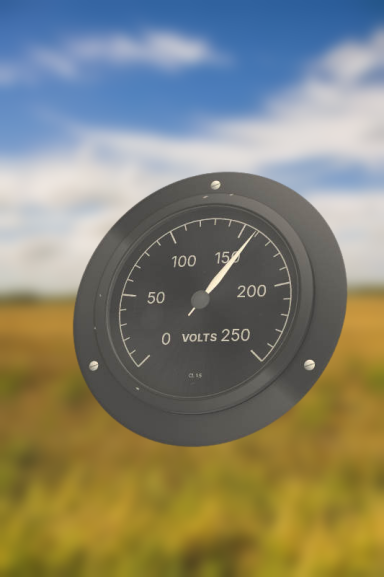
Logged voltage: 160V
